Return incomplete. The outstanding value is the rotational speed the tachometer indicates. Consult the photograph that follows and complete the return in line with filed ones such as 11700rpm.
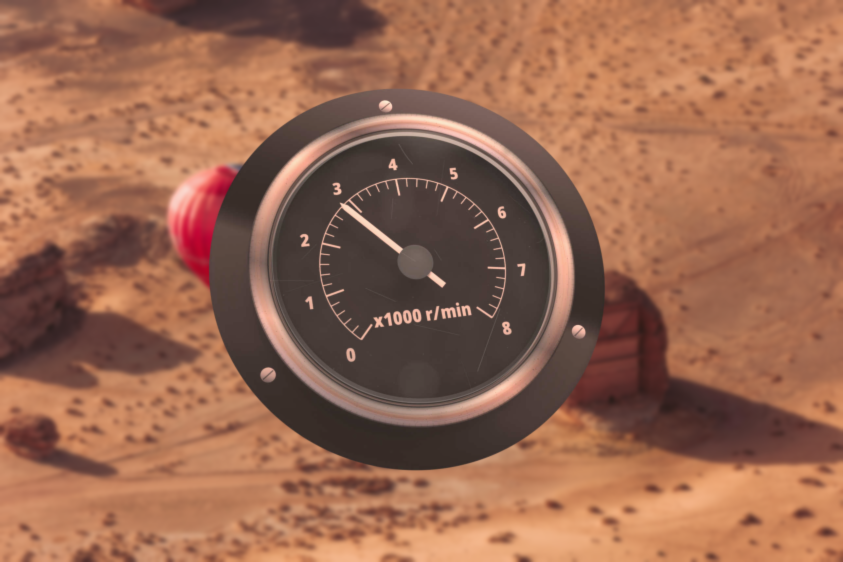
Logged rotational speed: 2800rpm
